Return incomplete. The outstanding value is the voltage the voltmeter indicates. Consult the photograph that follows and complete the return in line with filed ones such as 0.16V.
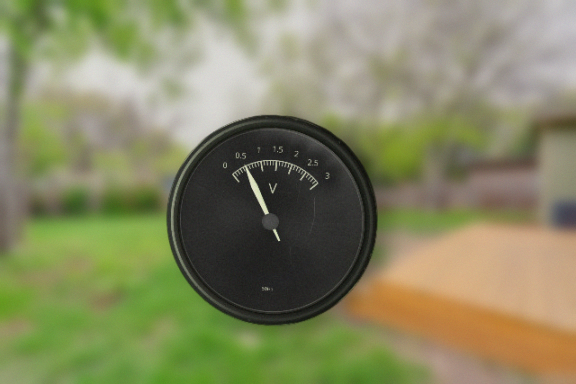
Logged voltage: 0.5V
